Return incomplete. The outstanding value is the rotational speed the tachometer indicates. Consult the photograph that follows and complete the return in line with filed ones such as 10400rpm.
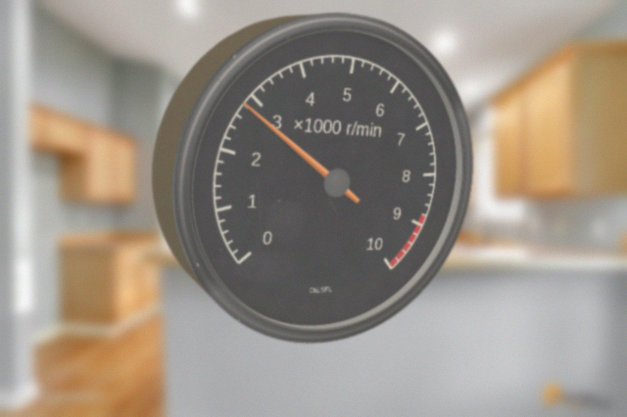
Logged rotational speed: 2800rpm
